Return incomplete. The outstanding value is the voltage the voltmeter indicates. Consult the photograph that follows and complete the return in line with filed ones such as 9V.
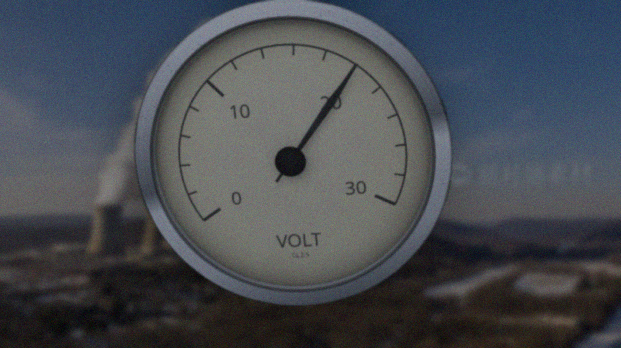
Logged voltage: 20V
